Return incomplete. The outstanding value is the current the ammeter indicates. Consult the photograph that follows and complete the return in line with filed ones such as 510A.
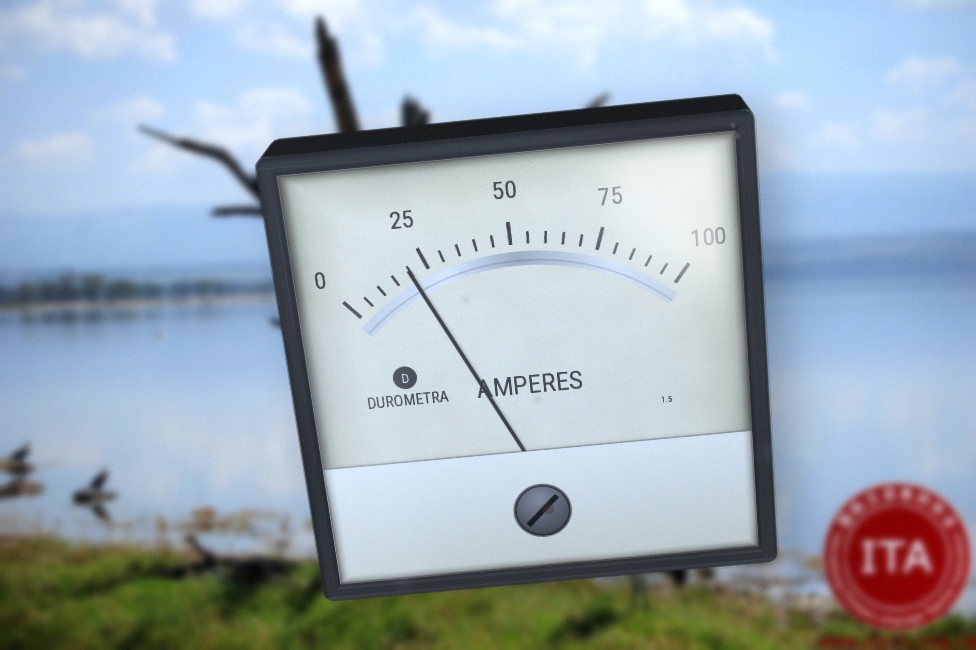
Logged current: 20A
